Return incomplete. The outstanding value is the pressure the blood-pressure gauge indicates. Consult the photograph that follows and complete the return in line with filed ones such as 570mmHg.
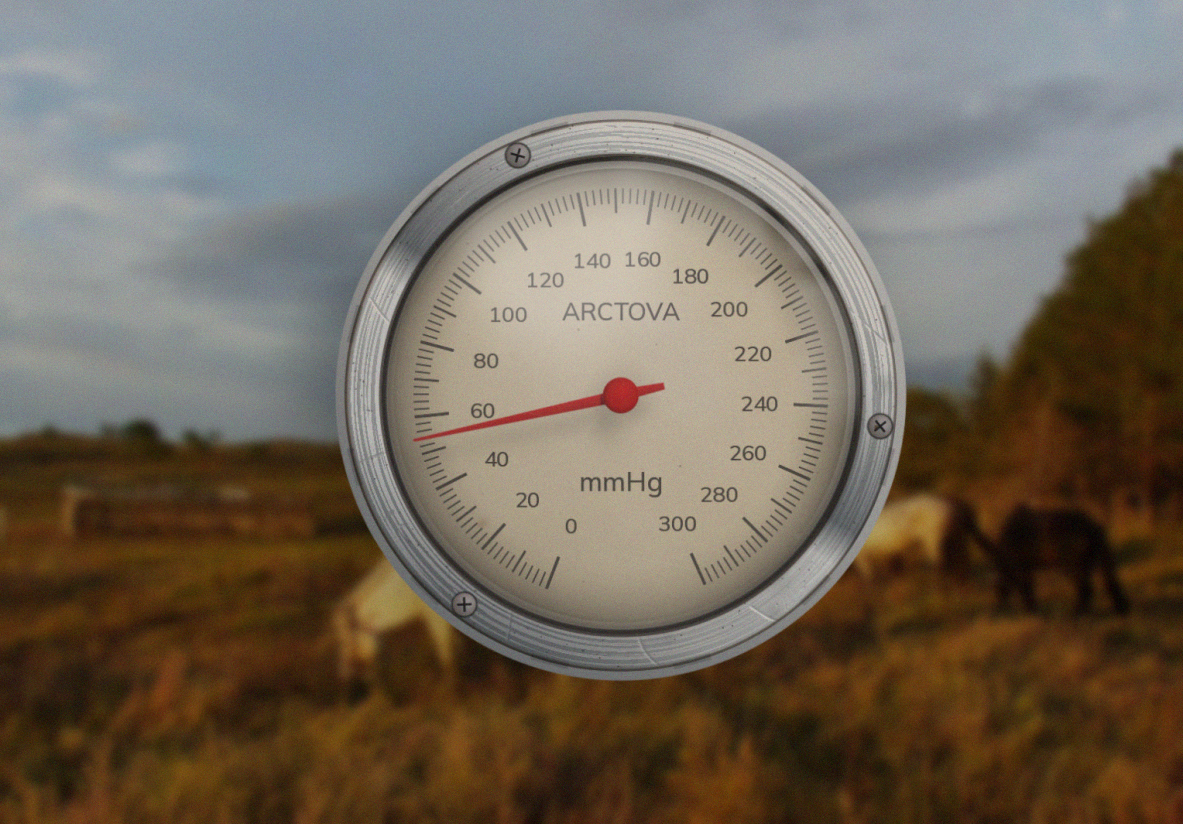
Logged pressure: 54mmHg
